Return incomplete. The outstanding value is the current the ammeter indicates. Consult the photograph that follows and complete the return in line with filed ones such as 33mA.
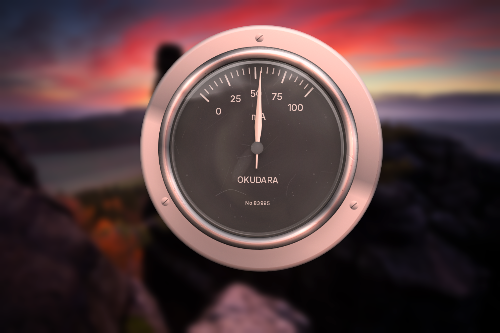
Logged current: 55mA
